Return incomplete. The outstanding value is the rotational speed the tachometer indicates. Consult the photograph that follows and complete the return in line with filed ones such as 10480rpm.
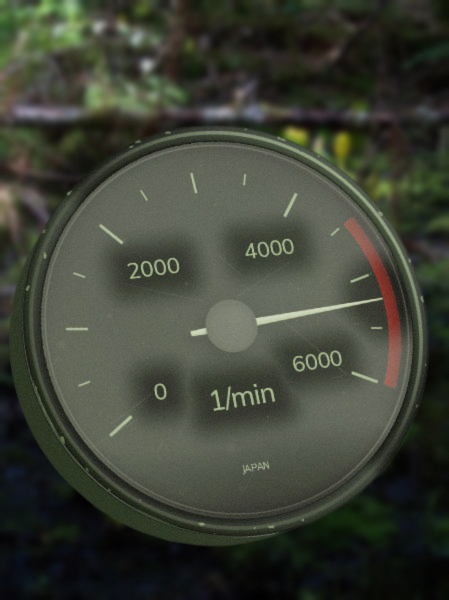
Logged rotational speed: 5250rpm
